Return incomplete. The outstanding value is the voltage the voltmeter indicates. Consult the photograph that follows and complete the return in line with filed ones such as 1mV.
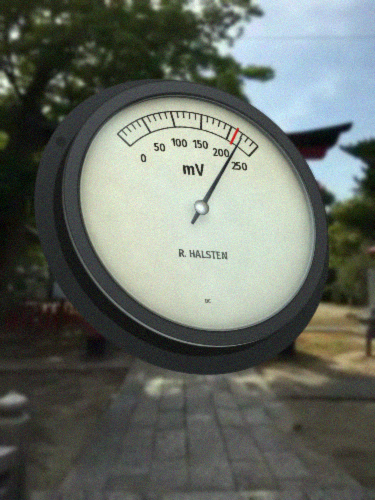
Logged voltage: 220mV
